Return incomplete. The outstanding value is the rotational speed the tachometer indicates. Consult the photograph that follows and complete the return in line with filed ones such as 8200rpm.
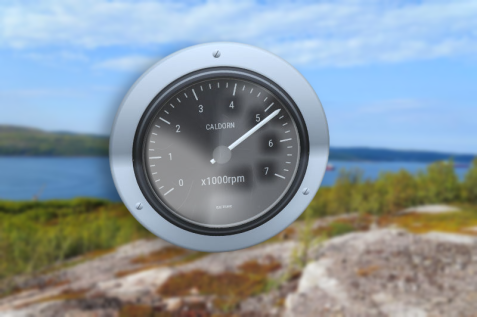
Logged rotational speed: 5200rpm
